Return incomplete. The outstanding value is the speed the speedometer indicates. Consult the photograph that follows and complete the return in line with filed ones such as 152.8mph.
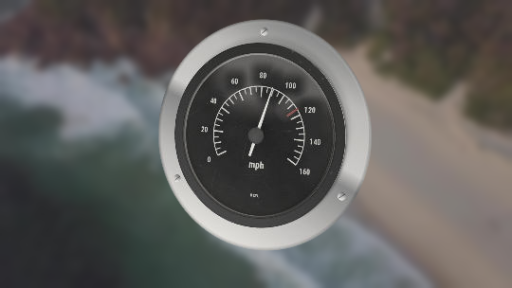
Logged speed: 90mph
